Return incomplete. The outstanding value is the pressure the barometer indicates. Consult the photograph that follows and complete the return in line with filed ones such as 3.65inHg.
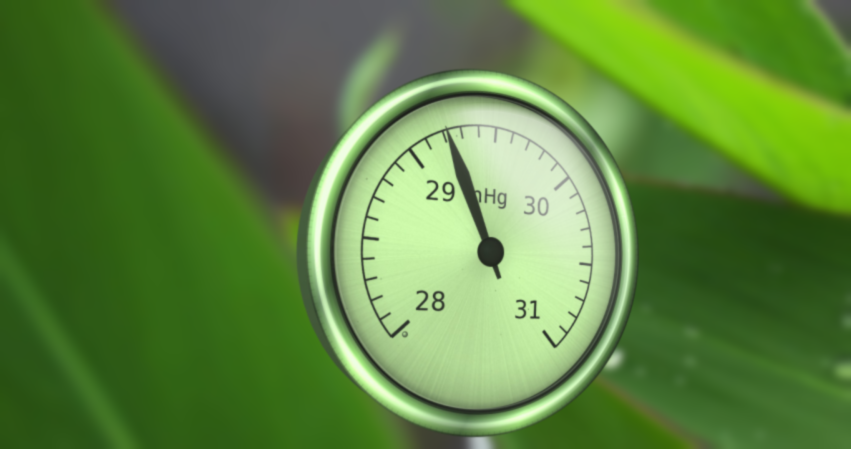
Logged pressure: 29.2inHg
